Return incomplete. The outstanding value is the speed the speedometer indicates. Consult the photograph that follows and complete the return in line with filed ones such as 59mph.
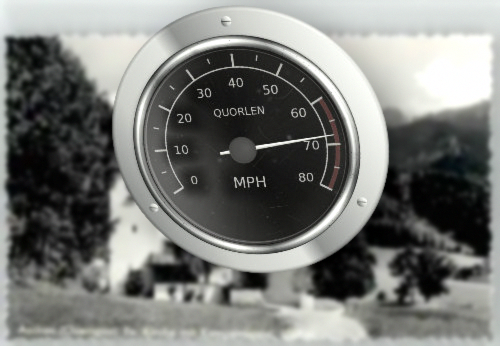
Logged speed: 67.5mph
